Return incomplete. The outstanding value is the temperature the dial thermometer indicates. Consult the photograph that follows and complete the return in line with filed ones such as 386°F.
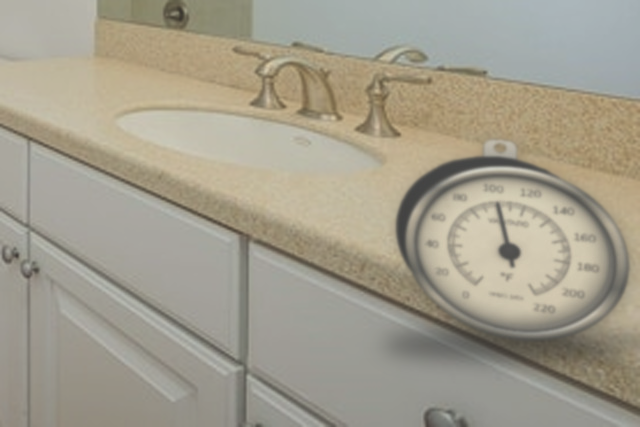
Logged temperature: 100°F
